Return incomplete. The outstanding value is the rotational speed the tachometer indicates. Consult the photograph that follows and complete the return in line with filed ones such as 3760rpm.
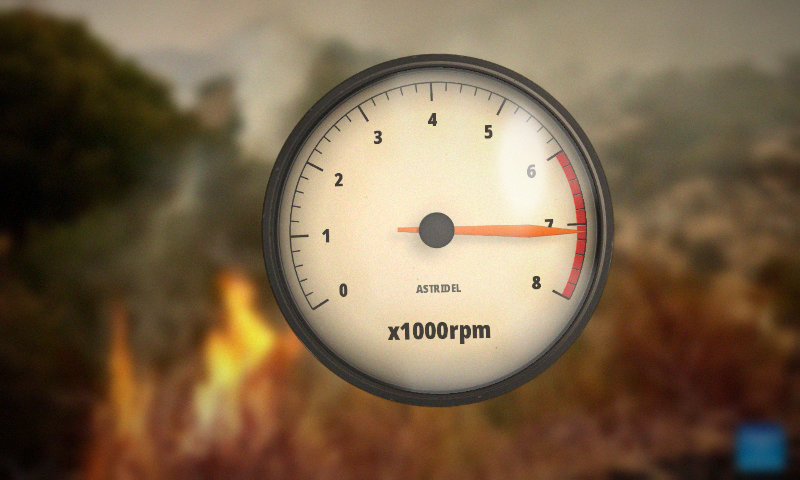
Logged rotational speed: 7100rpm
